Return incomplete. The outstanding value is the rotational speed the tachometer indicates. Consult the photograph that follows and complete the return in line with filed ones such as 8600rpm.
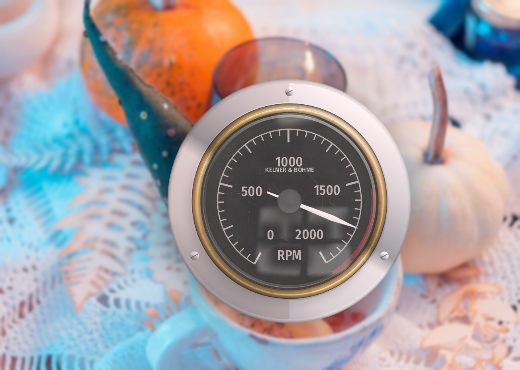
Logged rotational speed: 1750rpm
